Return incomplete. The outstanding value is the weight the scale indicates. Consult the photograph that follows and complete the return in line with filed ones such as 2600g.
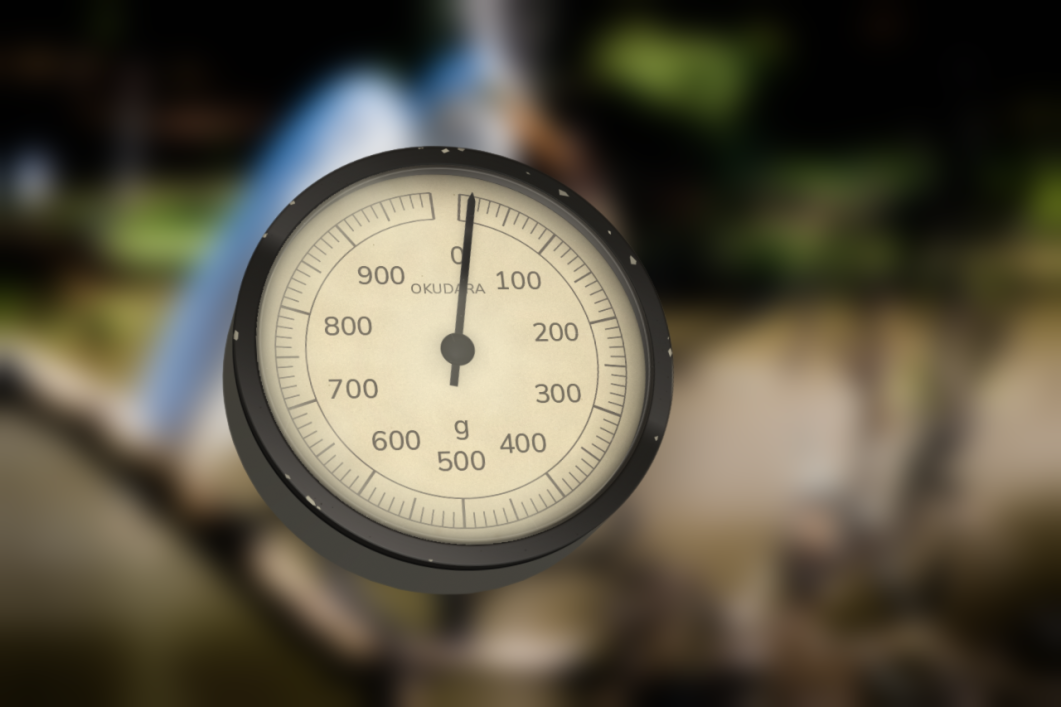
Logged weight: 10g
